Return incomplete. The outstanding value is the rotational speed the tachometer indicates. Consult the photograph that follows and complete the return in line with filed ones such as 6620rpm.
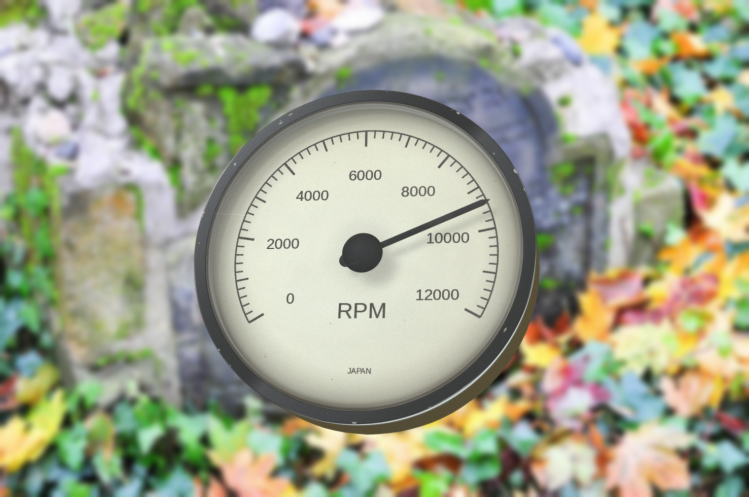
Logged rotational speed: 9400rpm
